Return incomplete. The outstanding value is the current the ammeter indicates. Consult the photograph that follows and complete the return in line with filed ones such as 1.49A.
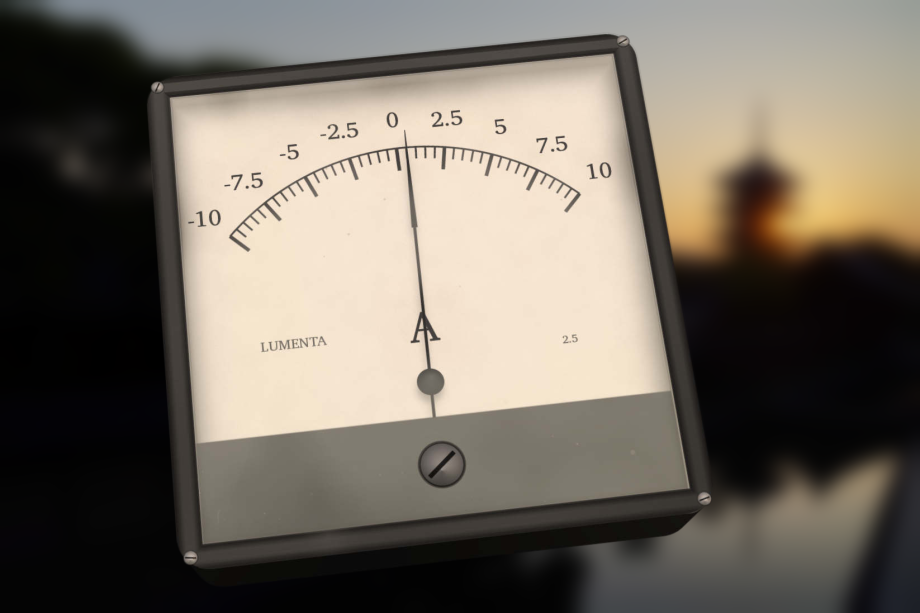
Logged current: 0.5A
